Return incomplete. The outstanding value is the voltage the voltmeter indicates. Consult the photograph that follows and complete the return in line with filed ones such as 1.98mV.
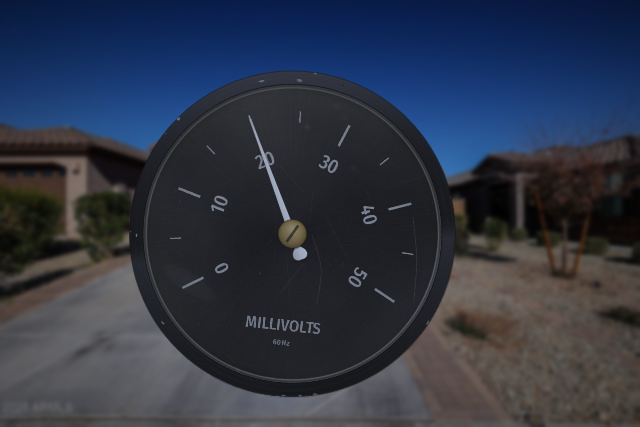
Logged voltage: 20mV
